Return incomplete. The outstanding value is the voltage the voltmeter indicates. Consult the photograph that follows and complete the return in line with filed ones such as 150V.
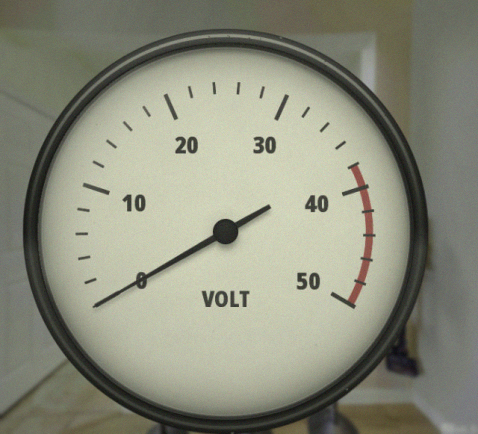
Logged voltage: 0V
